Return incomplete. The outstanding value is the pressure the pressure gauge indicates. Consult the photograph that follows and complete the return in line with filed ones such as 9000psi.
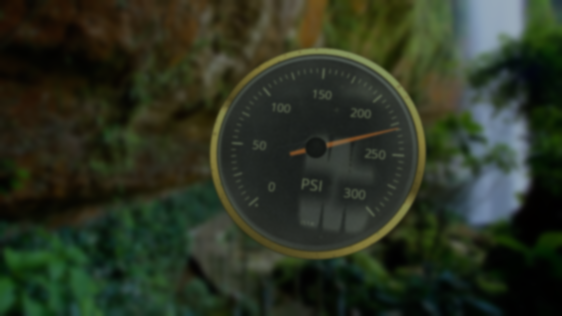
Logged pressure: 230psi
